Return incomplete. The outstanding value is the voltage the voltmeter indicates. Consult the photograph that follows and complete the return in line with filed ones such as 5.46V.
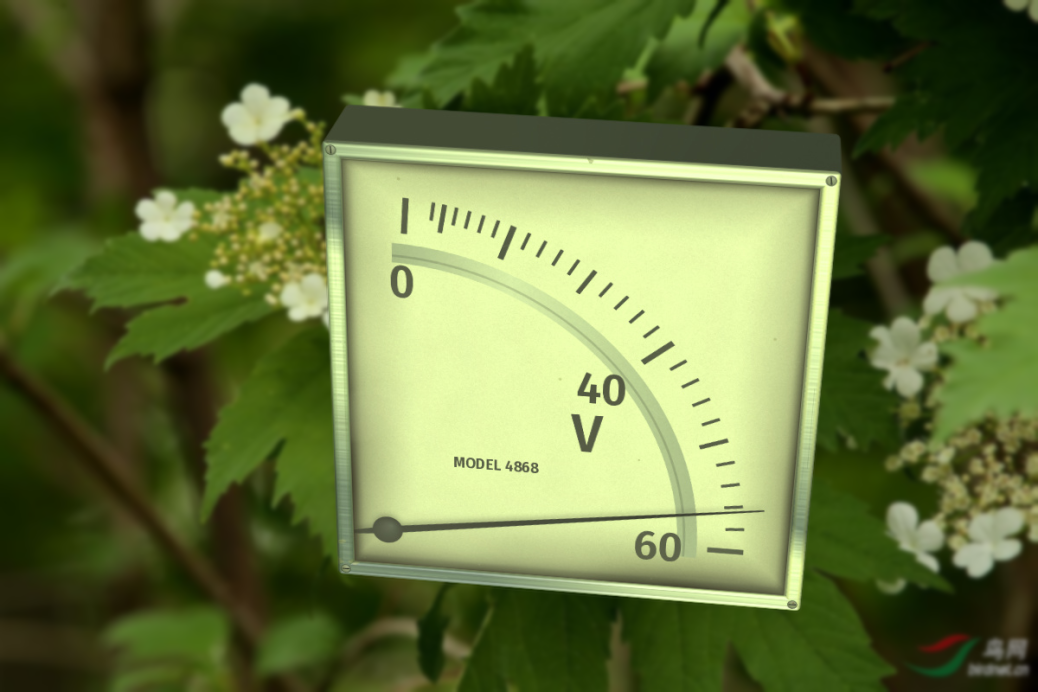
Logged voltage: 56V
